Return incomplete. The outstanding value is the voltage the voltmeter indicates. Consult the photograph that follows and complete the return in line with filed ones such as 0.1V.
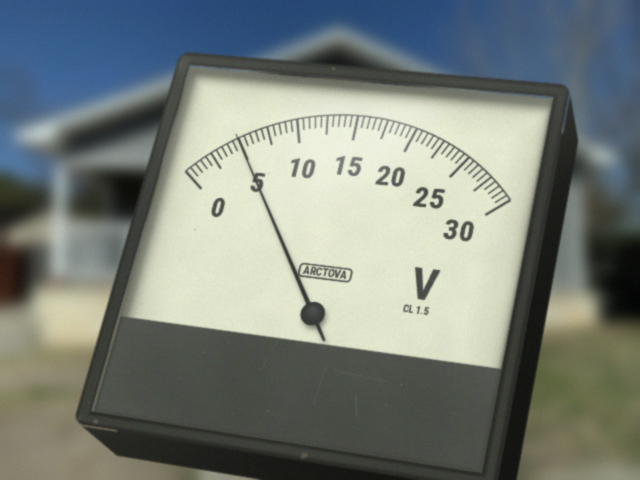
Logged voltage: 5V
